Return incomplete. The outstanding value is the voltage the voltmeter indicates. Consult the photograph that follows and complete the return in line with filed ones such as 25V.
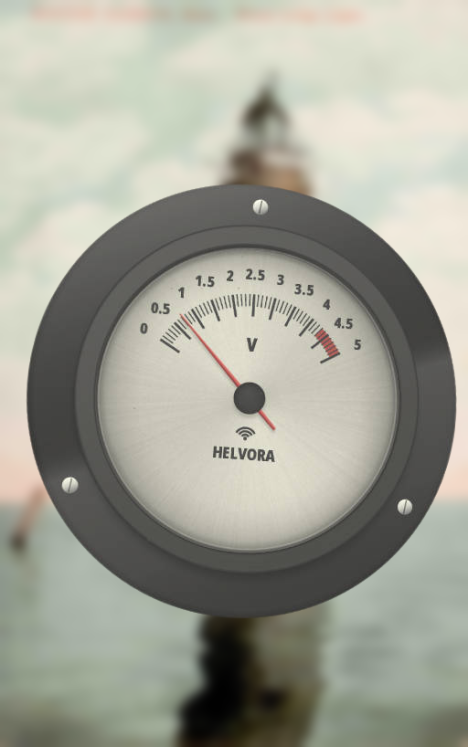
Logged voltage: 0.7V
